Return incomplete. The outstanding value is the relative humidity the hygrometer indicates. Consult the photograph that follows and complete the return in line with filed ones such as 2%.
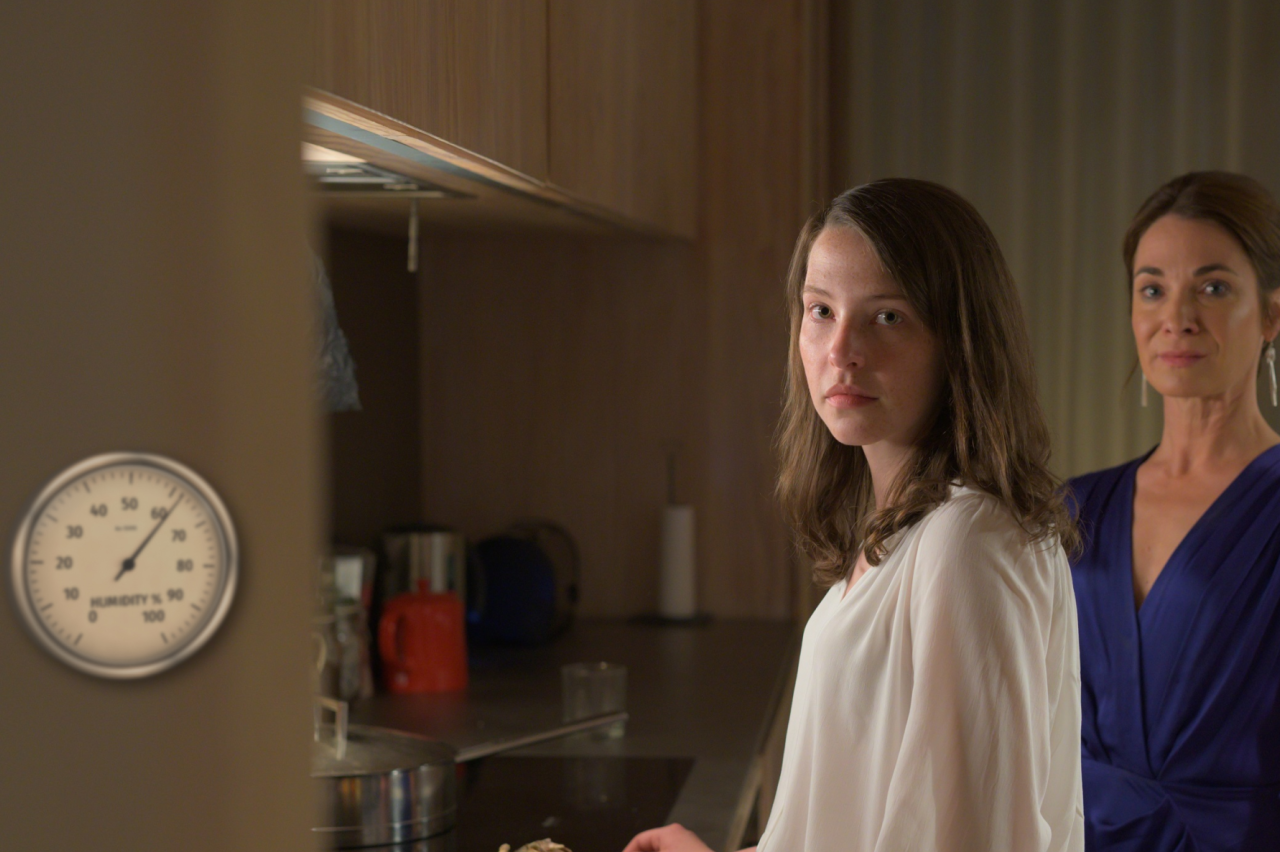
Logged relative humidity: 62%
